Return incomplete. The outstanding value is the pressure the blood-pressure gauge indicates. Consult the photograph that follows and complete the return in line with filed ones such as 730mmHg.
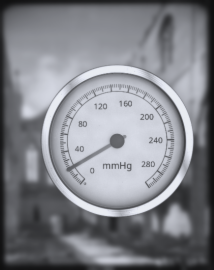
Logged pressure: 20mmHg
